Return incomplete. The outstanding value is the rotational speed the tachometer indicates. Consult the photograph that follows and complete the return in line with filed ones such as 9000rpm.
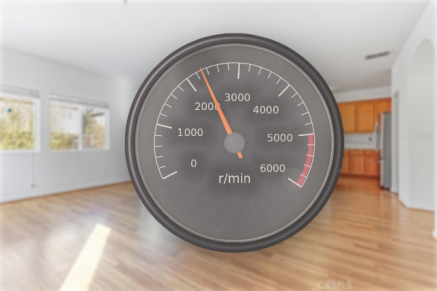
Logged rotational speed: 2300rpm
